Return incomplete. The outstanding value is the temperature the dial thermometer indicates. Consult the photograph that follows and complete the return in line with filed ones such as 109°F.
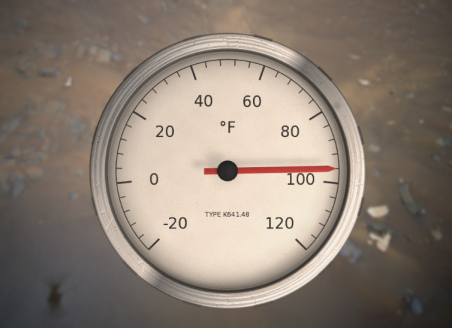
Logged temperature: 96°F
